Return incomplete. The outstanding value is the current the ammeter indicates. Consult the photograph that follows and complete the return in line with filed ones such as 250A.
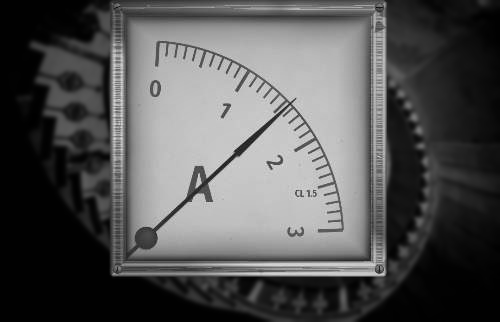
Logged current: 1.55A
